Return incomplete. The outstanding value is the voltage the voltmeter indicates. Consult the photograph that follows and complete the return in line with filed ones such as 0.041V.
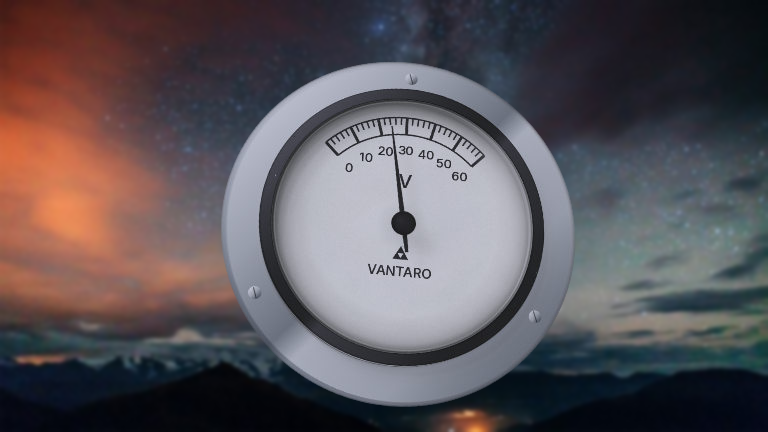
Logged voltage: 24V
